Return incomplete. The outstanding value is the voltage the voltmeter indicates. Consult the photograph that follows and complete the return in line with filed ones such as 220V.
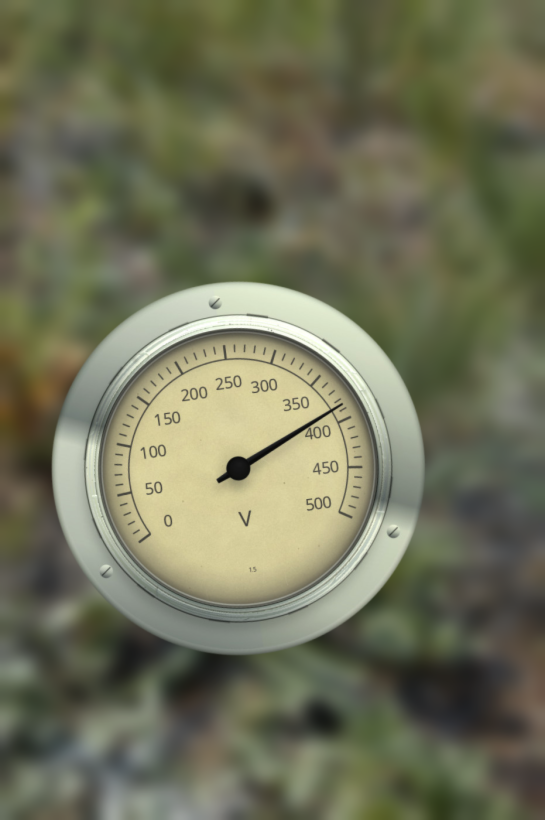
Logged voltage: 385V
